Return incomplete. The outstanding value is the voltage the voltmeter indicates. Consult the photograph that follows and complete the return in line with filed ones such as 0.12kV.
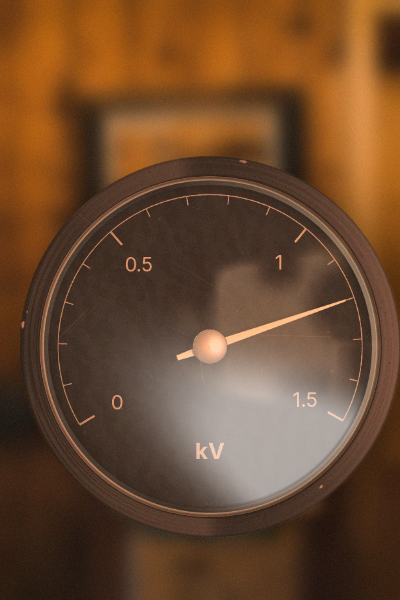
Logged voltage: 1.2kV
